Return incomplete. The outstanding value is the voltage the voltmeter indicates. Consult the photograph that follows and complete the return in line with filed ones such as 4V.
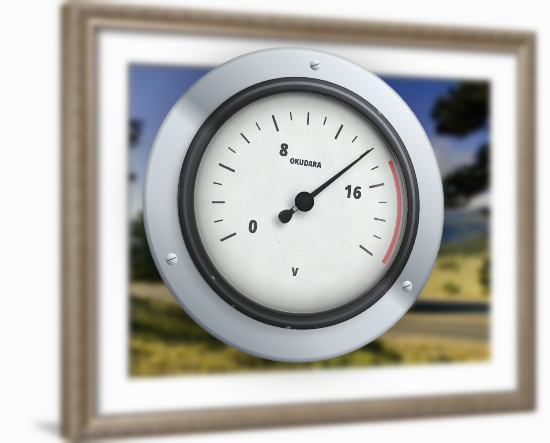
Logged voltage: 14V
